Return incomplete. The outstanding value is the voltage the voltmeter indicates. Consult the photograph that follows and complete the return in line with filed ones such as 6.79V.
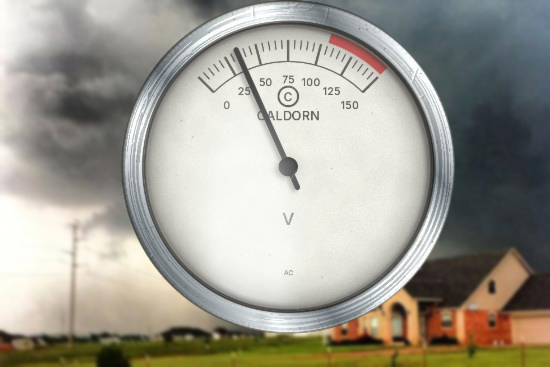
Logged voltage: 35V
